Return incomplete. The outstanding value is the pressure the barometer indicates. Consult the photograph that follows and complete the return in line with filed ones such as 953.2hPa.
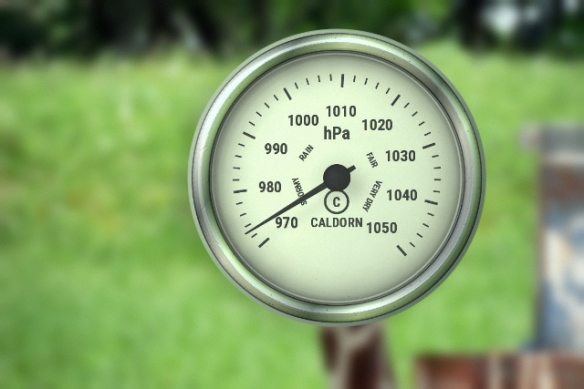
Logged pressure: 973hPa
